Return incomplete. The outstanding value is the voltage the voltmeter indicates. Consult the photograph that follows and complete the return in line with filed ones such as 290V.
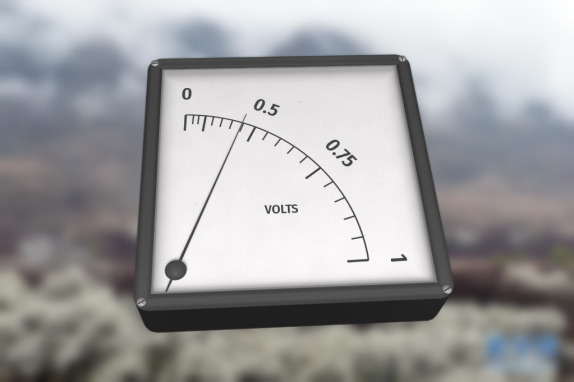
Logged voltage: 0.45V
